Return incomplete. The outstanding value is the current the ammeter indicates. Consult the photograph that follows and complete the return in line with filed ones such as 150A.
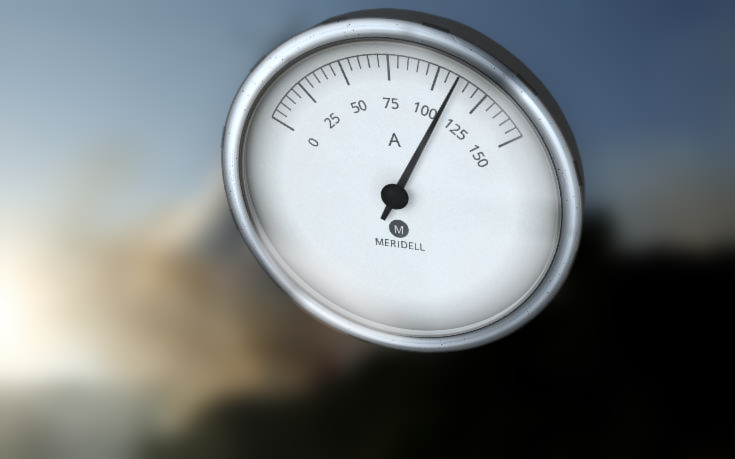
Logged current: 110A
